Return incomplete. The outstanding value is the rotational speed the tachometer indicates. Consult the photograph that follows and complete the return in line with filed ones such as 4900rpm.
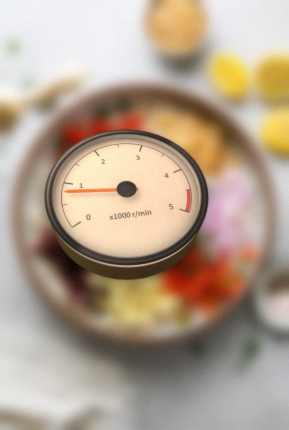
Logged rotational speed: 750rpm
